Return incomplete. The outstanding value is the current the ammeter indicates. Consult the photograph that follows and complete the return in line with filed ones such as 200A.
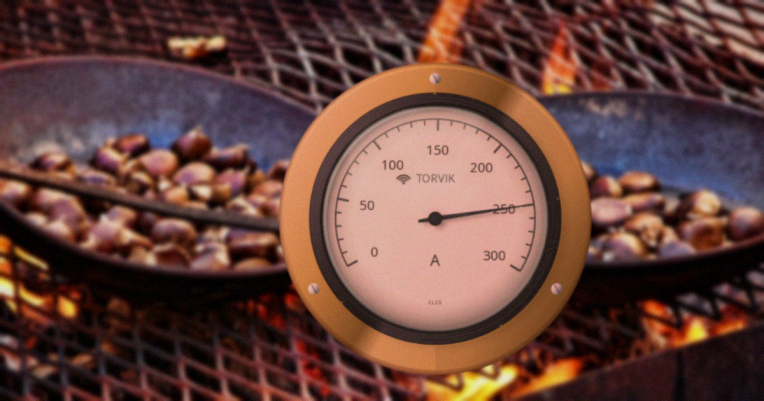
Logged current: 250A
